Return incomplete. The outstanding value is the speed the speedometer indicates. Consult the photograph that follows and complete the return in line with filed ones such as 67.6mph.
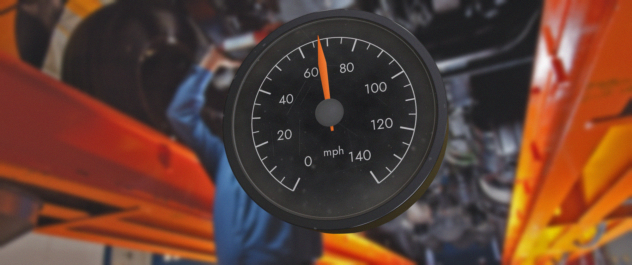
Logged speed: 67.5mph
